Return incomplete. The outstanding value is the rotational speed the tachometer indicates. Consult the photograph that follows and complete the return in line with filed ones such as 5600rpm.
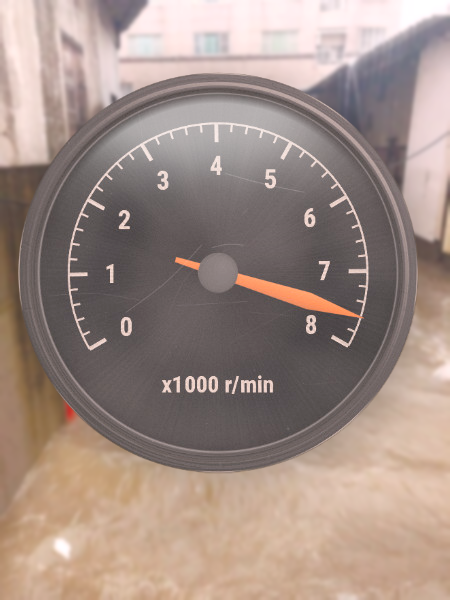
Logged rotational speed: 7600rpm
